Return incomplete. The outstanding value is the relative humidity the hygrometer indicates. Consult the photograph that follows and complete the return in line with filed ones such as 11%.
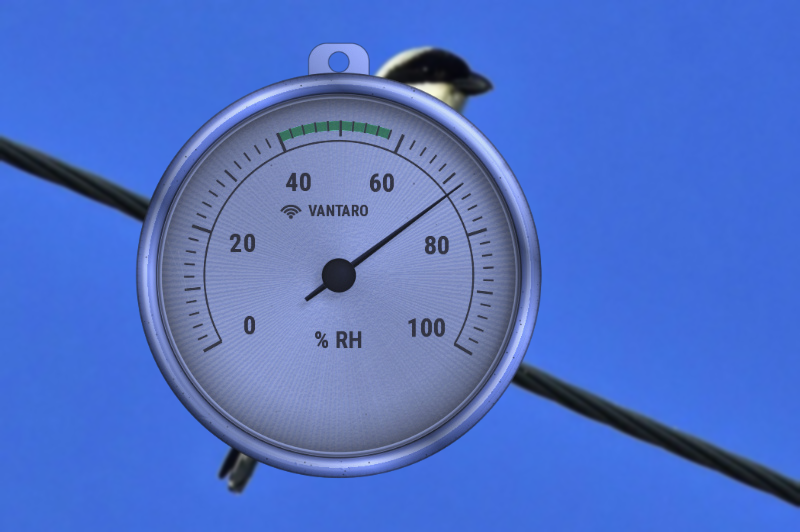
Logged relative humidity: 72%
